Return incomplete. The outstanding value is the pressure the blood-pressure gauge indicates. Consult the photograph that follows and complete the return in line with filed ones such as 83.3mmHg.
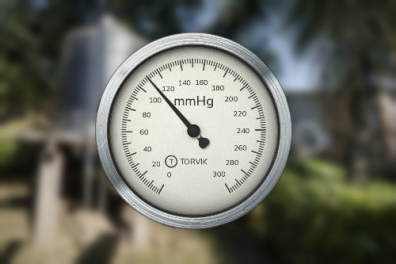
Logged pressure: 110mmHg
